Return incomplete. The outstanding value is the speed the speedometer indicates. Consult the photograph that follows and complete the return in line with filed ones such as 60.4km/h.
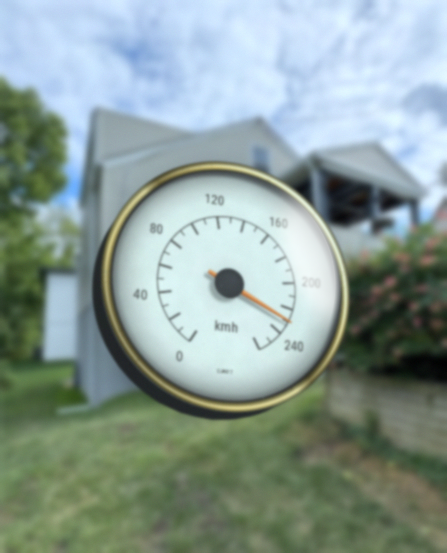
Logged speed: 230km/h
